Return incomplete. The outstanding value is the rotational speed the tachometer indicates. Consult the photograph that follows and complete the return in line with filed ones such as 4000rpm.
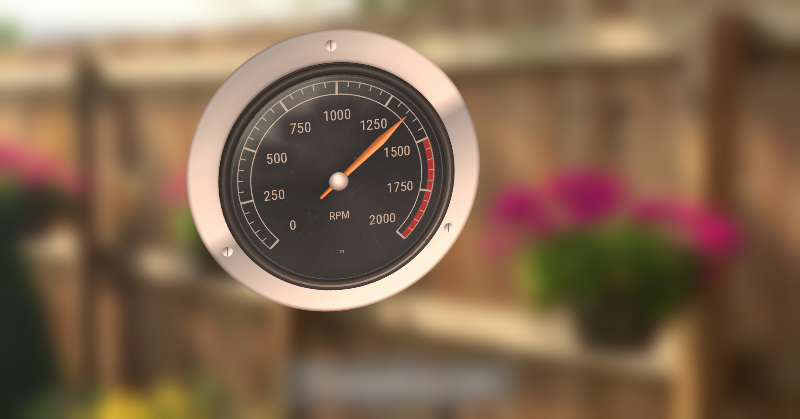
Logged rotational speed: 1350rpm
